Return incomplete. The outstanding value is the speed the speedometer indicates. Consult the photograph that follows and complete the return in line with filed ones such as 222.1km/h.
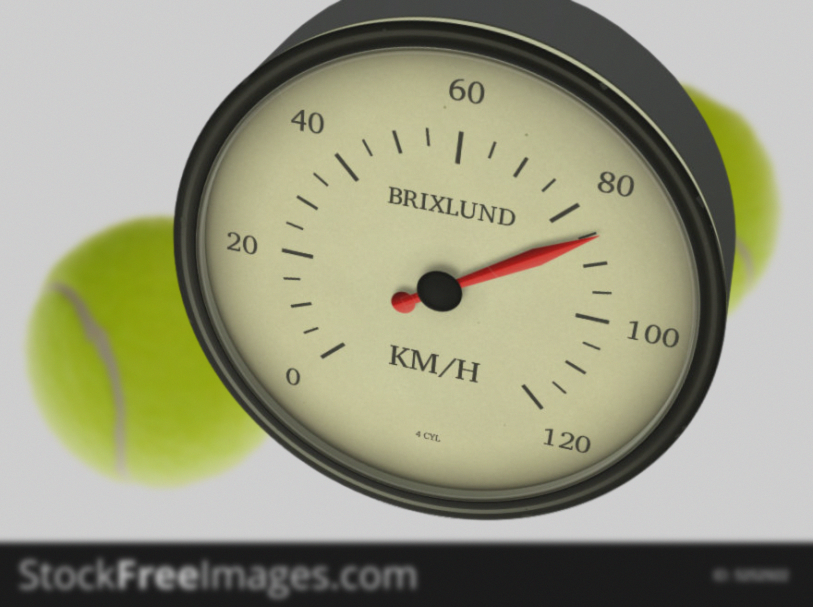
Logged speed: 85km/h
